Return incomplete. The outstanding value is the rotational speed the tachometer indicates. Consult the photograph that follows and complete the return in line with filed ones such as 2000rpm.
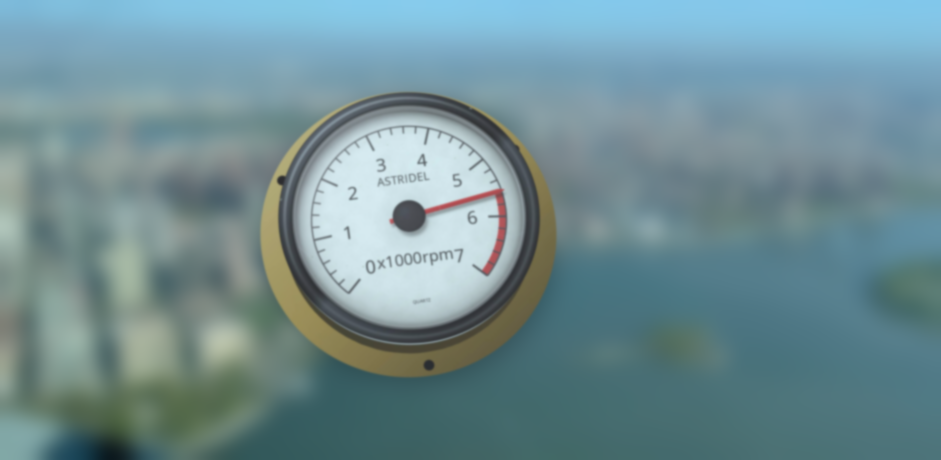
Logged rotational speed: 5600rpm
